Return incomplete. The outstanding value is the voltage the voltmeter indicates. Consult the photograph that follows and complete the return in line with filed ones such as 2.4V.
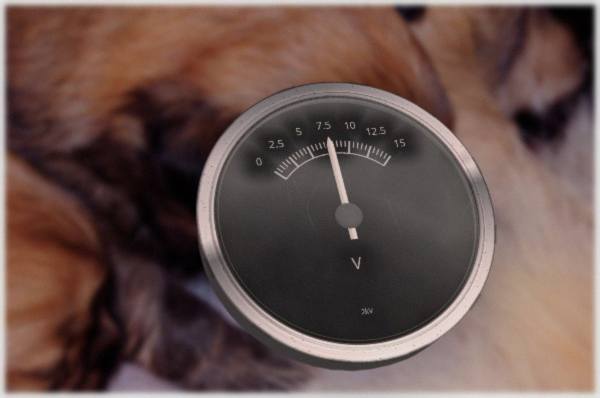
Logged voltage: 7.5V
